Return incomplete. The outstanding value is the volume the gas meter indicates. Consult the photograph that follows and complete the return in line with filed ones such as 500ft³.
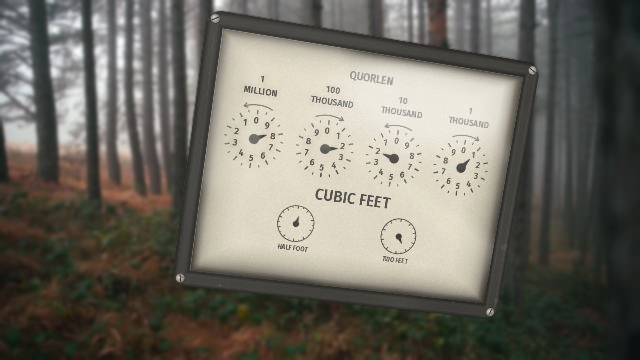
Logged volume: 822100ft³
